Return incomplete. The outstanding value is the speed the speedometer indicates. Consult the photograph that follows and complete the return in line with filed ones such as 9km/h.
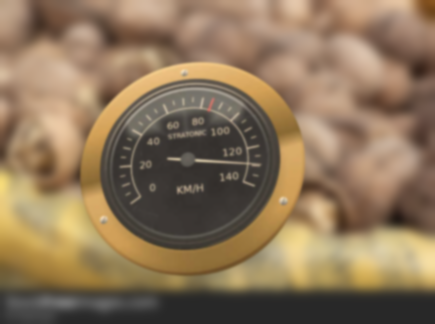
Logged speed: 130km/h
